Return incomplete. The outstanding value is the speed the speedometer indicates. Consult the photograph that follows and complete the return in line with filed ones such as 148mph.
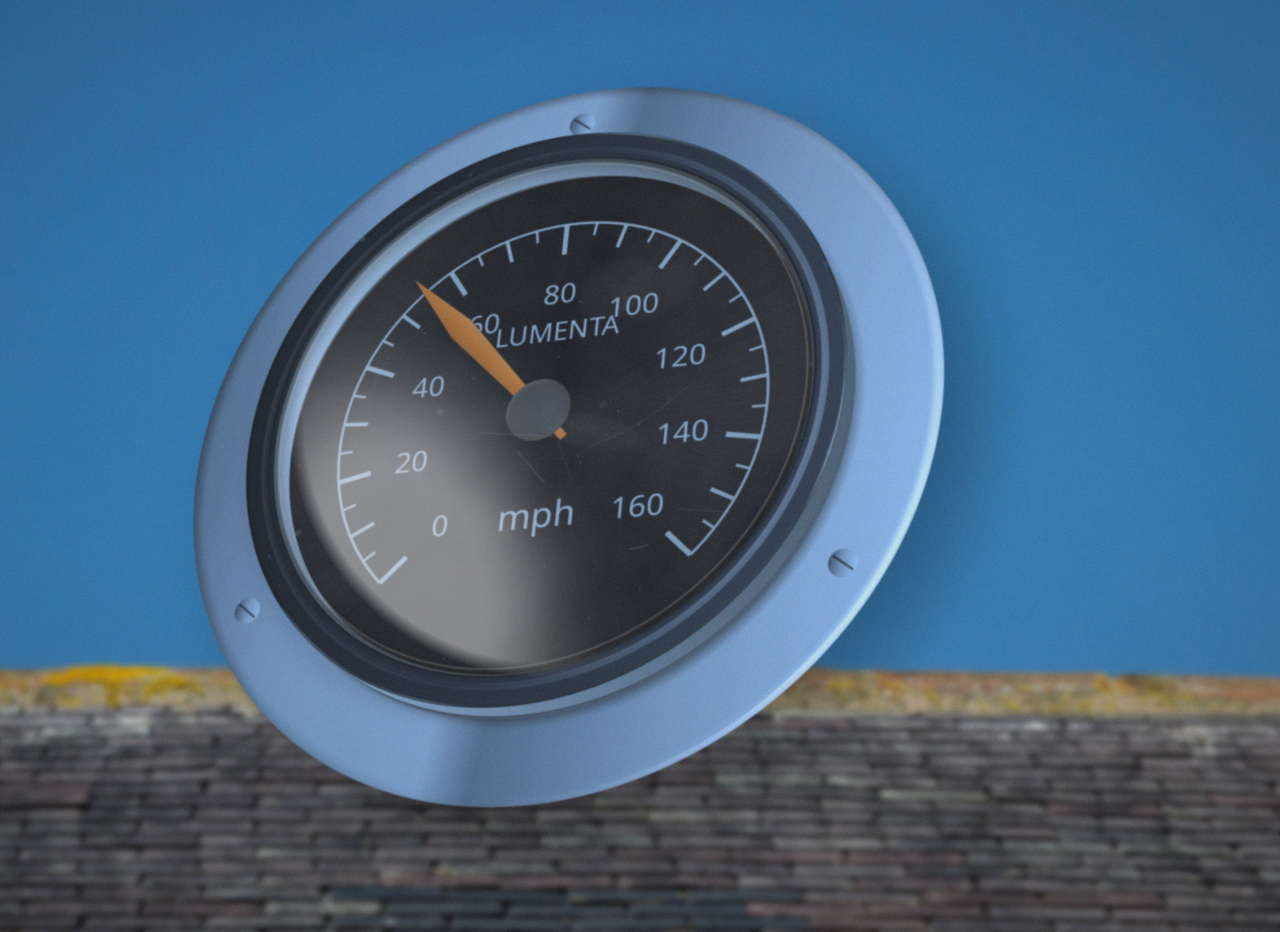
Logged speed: 55mph
